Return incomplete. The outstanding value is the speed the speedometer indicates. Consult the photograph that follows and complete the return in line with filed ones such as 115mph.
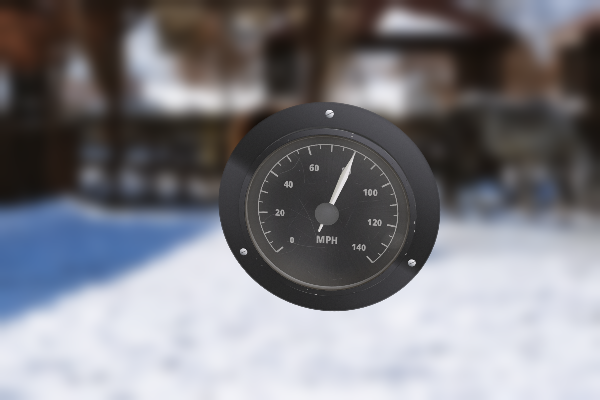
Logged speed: 80mph
